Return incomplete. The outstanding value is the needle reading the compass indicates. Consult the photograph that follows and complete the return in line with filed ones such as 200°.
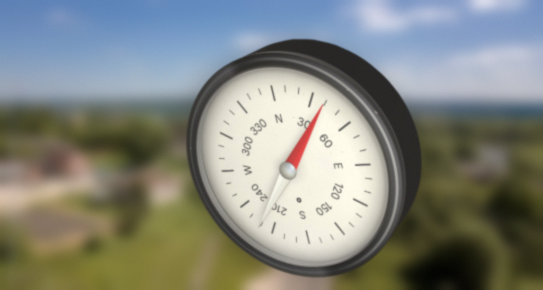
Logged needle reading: 40°
